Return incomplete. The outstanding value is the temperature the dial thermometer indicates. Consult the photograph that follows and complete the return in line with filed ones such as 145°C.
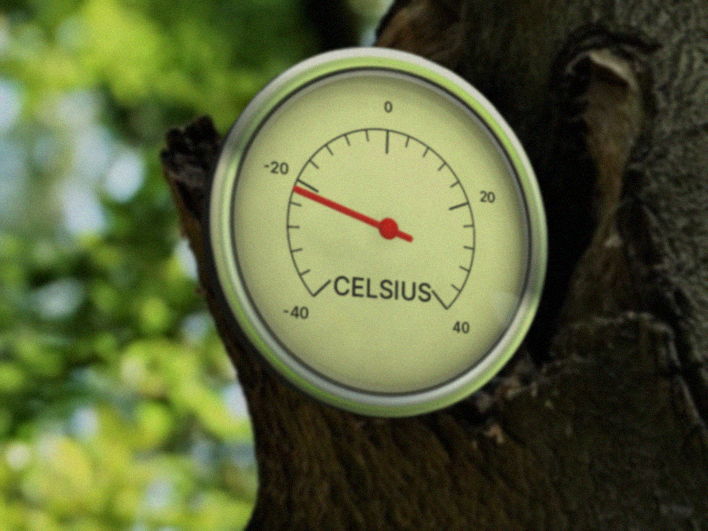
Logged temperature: -22°C
